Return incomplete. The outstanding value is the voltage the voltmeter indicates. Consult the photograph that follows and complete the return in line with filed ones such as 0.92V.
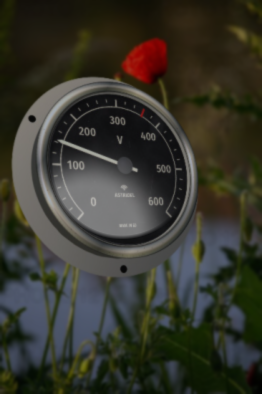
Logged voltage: 140V
